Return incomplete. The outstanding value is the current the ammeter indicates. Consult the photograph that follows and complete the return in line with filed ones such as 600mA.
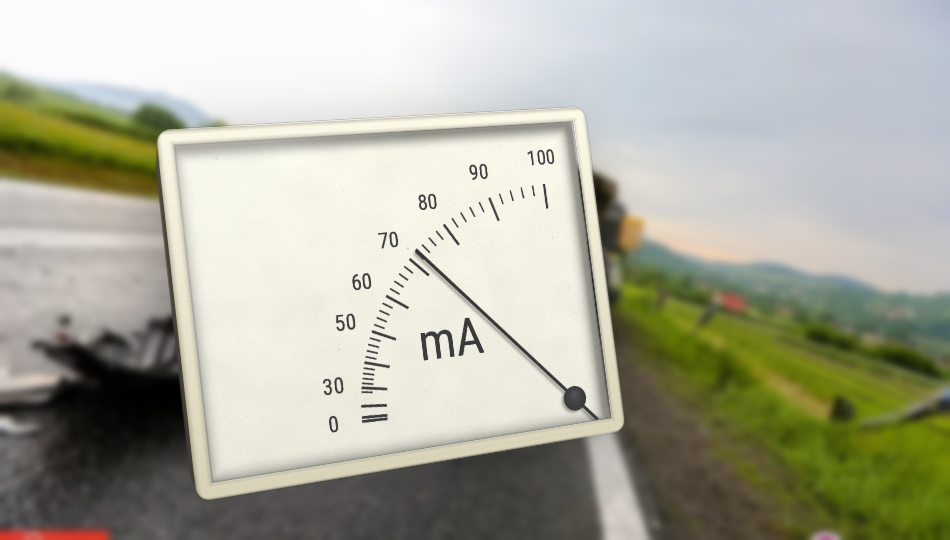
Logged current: 72mA
